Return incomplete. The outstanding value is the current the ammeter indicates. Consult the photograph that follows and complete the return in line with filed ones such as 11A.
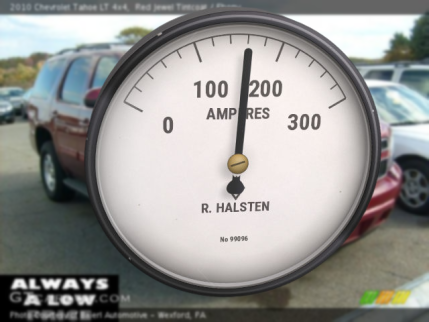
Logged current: 160A
